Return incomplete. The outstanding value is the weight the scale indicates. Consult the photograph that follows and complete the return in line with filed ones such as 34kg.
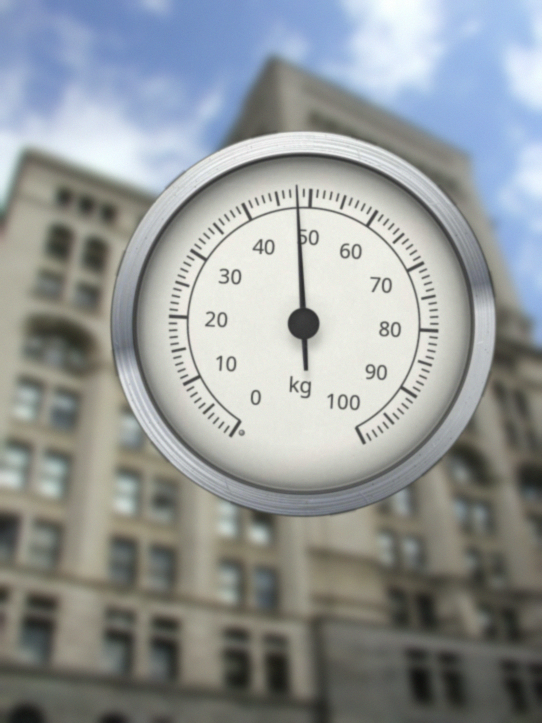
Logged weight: 48kg
